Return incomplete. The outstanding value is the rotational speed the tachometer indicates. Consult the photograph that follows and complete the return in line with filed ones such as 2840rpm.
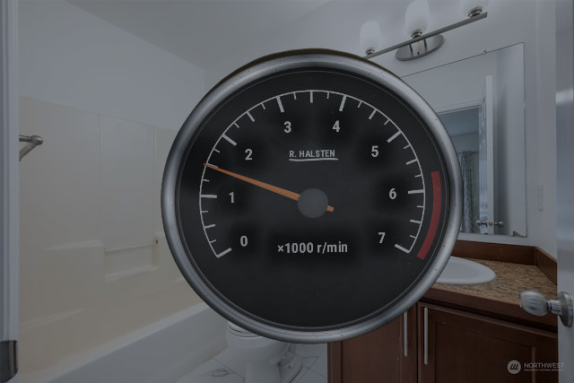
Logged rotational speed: 1500rpm
